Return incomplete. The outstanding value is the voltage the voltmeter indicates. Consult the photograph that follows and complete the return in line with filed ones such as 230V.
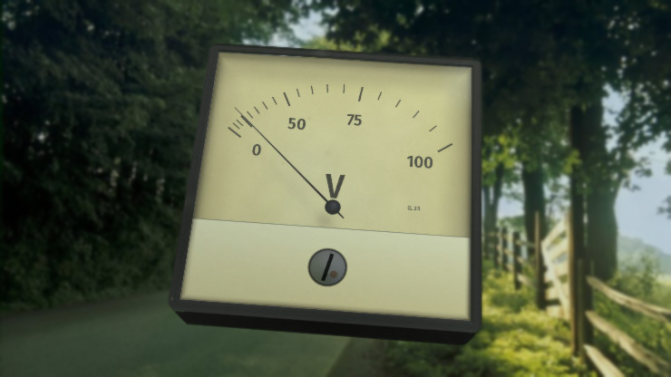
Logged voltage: 25V
